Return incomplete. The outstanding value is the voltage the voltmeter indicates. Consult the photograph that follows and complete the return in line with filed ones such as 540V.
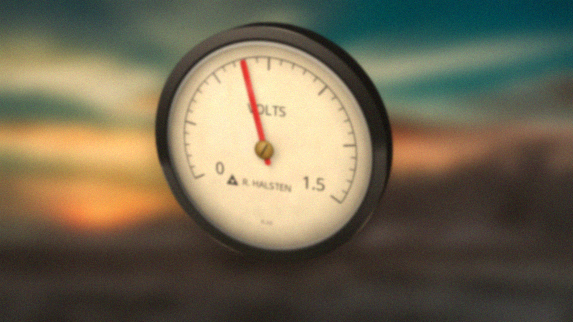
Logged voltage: 0.65V
